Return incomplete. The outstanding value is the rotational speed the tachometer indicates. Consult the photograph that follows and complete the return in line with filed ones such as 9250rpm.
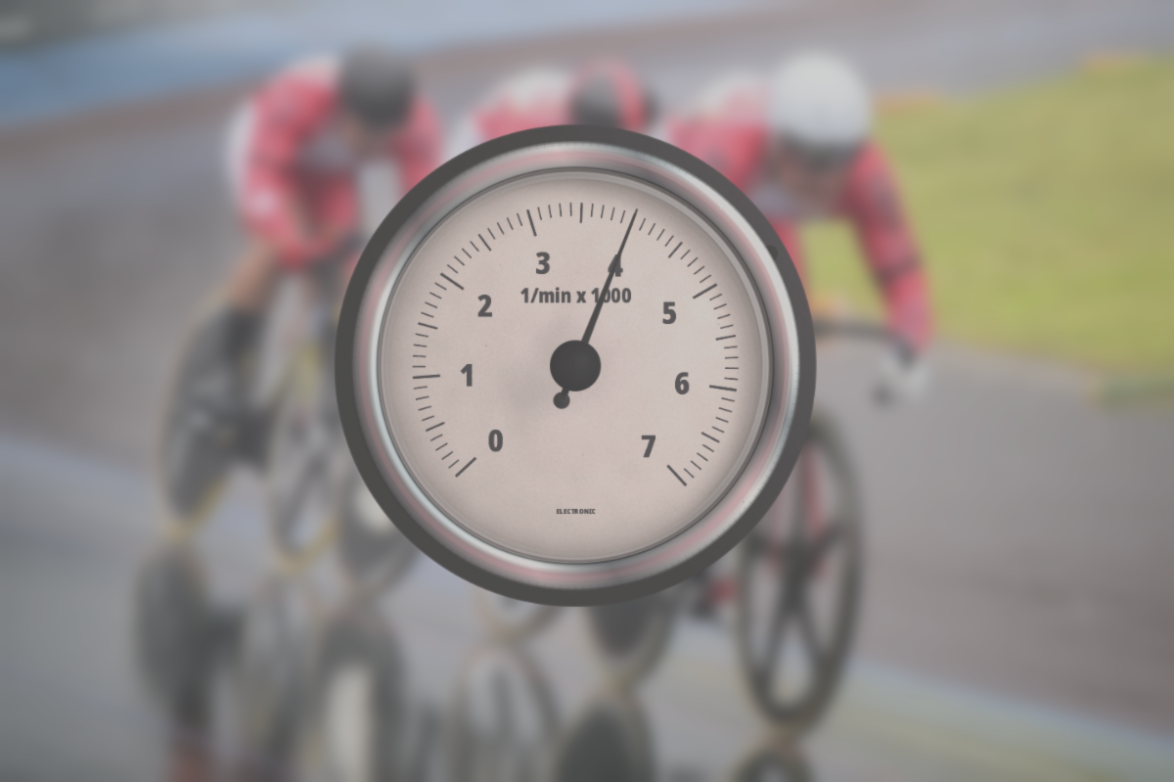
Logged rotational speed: 4000rpm
